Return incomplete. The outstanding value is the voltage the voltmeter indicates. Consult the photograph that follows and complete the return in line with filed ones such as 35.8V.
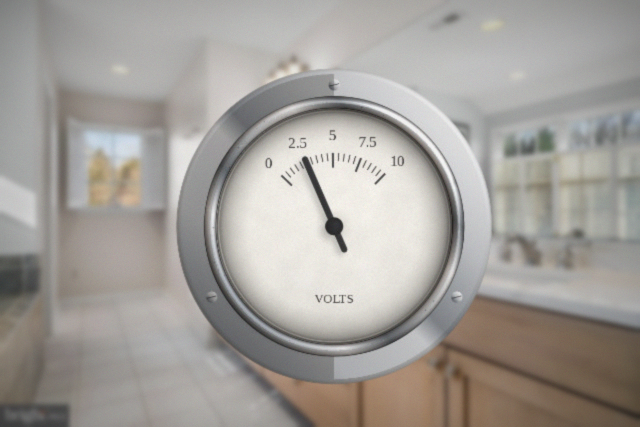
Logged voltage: 2.5V
